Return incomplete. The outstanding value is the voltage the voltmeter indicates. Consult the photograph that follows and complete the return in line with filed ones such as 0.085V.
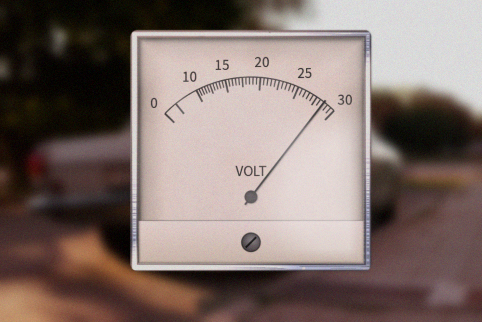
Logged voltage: 28.5V
